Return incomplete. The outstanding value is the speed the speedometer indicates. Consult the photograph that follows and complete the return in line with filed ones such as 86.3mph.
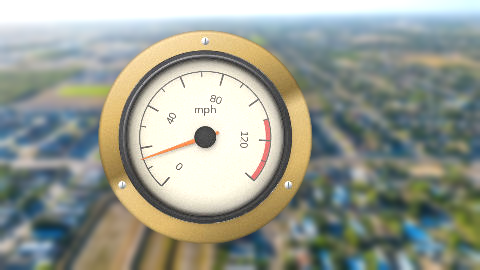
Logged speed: 15mph
